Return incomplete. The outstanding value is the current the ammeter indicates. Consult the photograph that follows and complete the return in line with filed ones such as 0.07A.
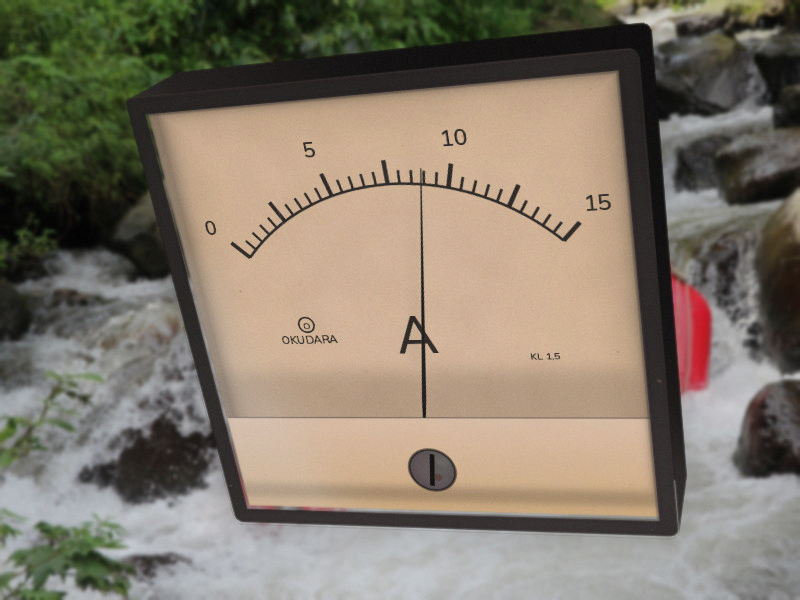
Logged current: 9A
